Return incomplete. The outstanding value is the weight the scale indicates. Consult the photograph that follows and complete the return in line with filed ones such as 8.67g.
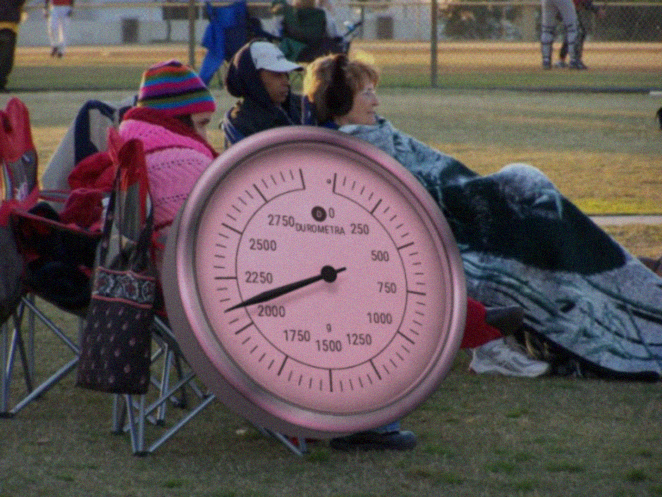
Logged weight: 2100g
